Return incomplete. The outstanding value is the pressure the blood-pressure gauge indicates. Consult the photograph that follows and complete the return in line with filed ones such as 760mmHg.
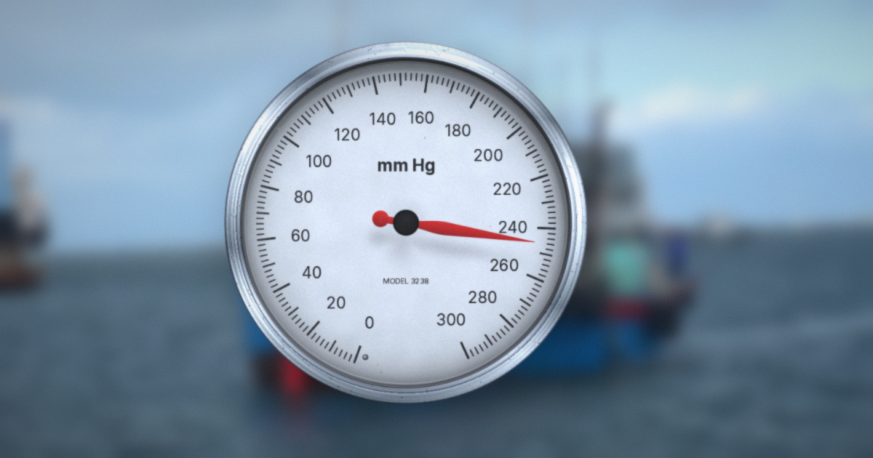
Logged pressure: 246mmHg
